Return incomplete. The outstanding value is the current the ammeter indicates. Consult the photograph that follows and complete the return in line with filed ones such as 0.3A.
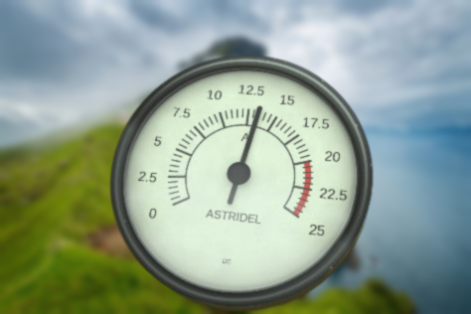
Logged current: 13.5A
